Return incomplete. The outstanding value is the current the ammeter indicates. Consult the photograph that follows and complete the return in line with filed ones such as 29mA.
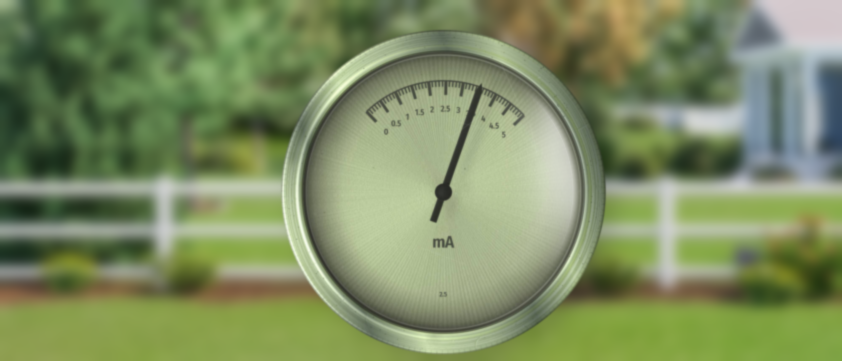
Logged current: 3.5mA
